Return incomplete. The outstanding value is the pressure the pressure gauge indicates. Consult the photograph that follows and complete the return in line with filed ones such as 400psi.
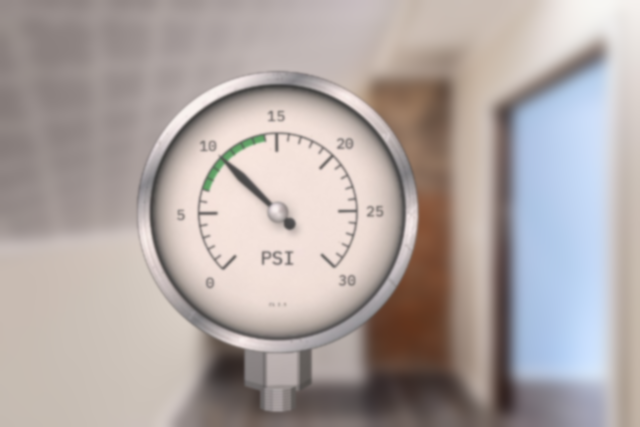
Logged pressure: 10psi
